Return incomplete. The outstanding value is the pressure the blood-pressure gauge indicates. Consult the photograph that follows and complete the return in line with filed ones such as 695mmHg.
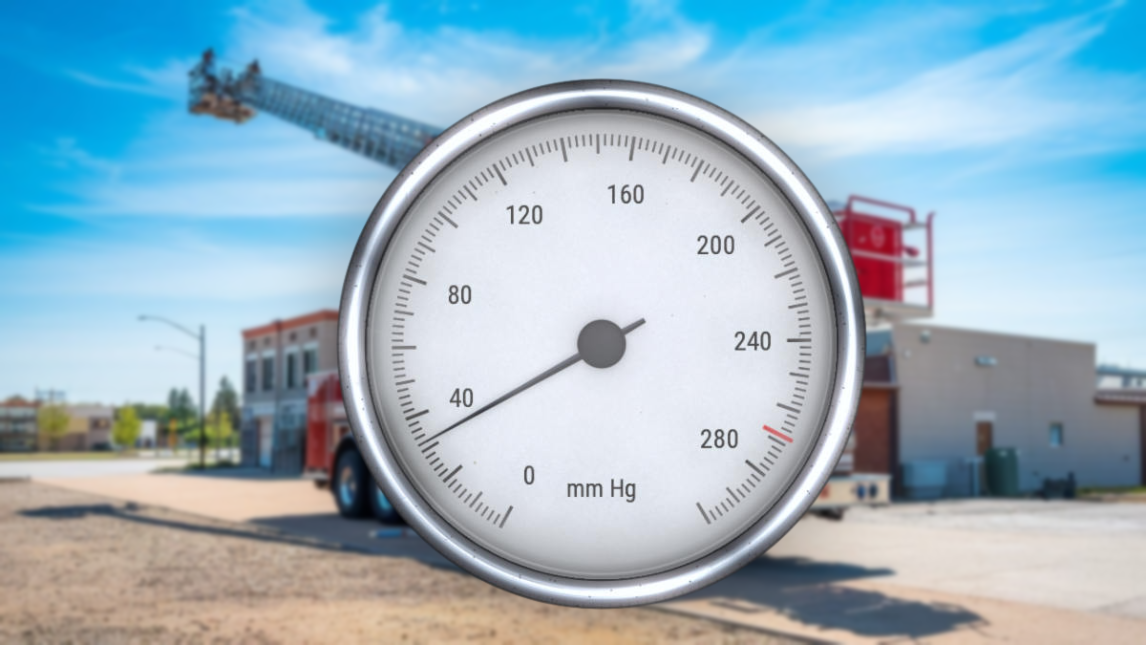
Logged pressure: 32mmHg
